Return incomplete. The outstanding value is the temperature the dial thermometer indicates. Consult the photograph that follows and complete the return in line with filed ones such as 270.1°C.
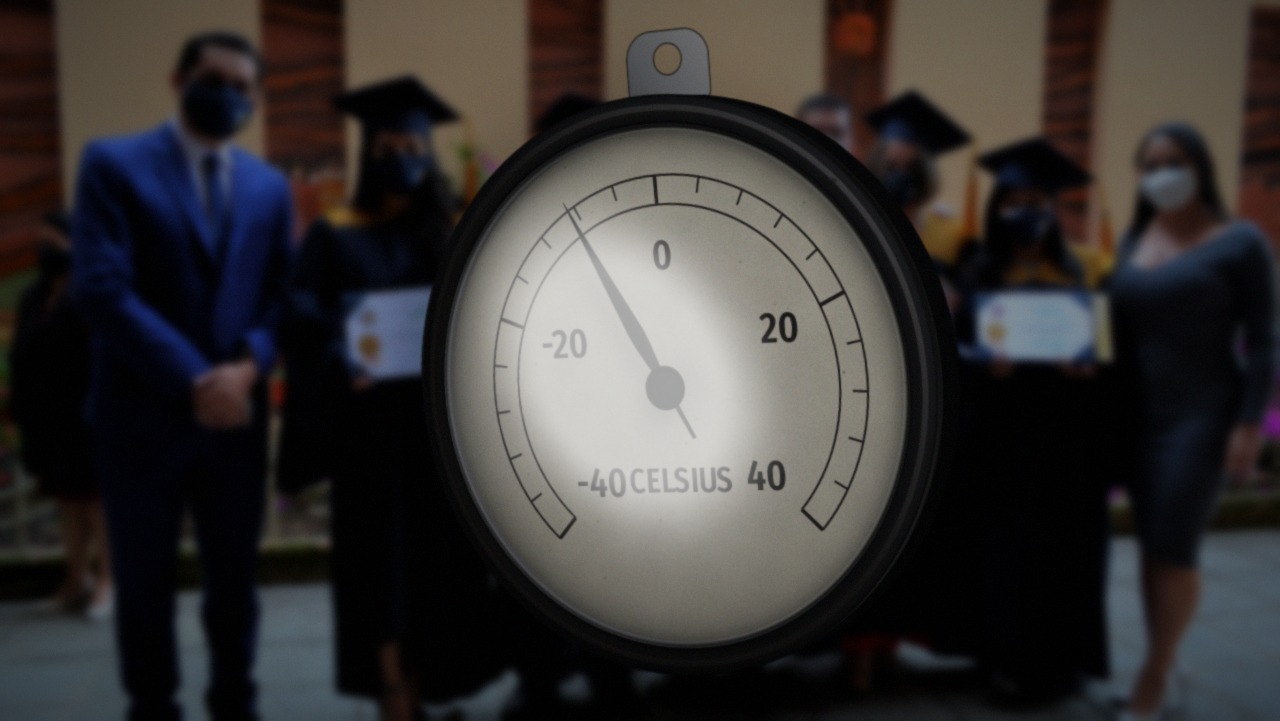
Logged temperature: -8°C
